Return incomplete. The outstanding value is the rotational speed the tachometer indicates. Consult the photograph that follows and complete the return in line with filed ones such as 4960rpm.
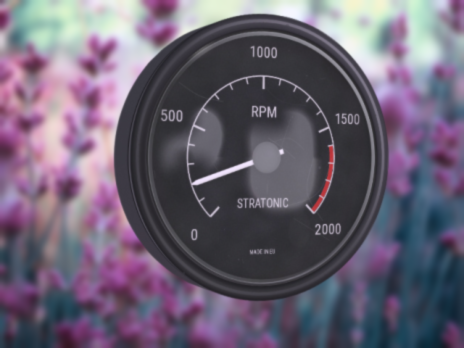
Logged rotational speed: 200rpm
